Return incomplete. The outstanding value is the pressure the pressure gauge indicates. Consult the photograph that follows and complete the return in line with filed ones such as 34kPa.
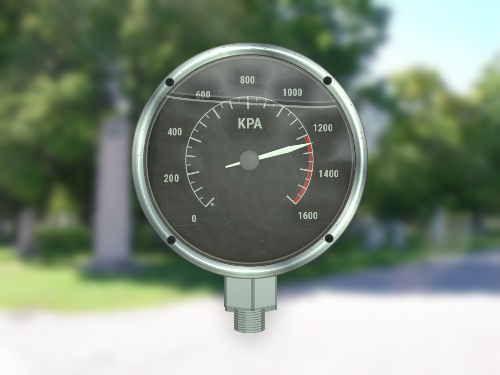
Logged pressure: 1250kPa
